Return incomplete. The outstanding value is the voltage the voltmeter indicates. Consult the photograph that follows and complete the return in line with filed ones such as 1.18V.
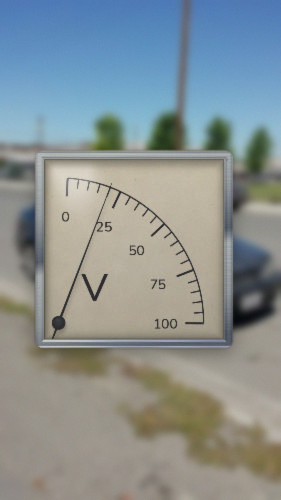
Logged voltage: 20V
